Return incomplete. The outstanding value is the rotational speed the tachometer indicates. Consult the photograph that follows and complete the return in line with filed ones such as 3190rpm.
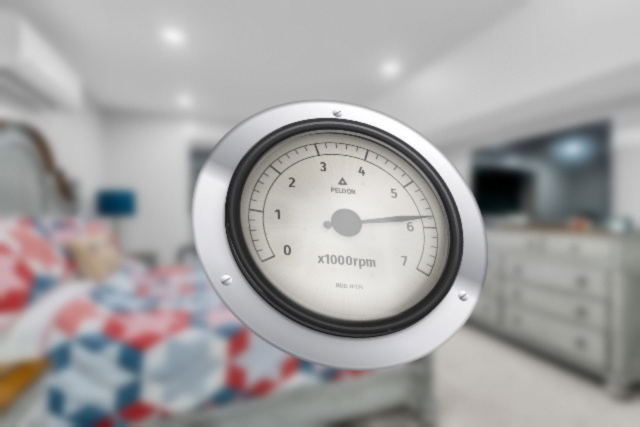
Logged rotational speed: 5800rpm
